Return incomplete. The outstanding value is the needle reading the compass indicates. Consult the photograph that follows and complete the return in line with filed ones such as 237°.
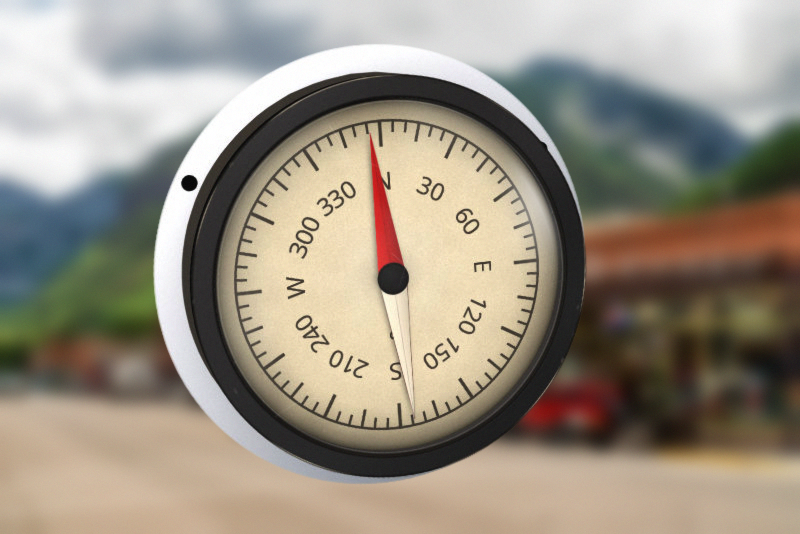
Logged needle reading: 355°
